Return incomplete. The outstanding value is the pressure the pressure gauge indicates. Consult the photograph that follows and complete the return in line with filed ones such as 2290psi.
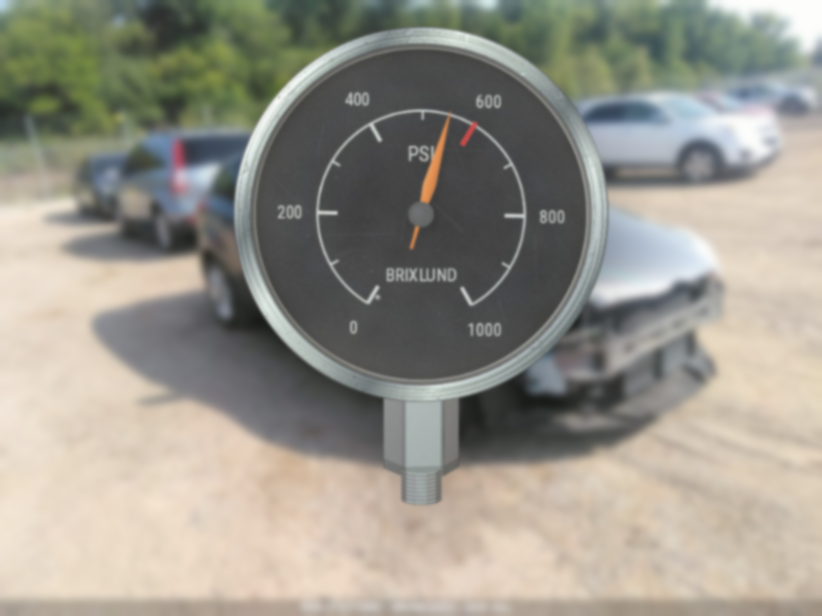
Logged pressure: 550psi
